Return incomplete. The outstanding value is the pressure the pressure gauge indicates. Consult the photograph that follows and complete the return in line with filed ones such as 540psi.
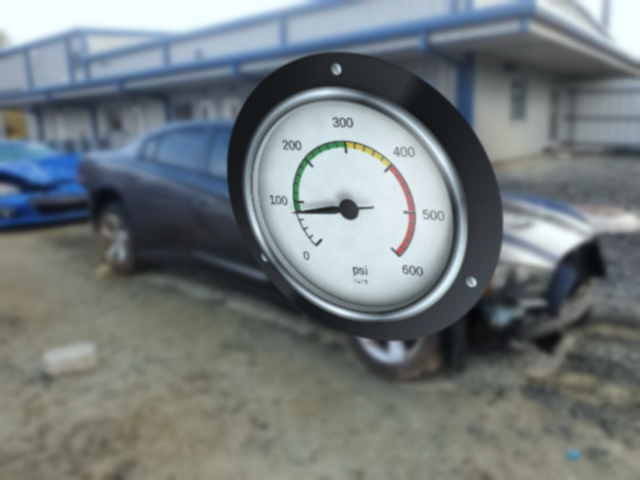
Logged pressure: 80psi
